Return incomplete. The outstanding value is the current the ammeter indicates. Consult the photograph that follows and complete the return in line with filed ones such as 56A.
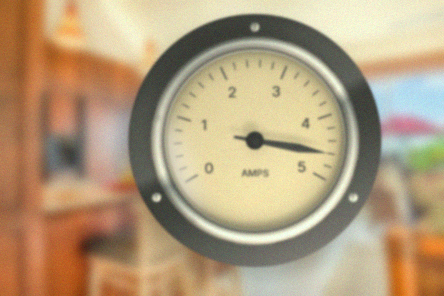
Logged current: 4.6A
